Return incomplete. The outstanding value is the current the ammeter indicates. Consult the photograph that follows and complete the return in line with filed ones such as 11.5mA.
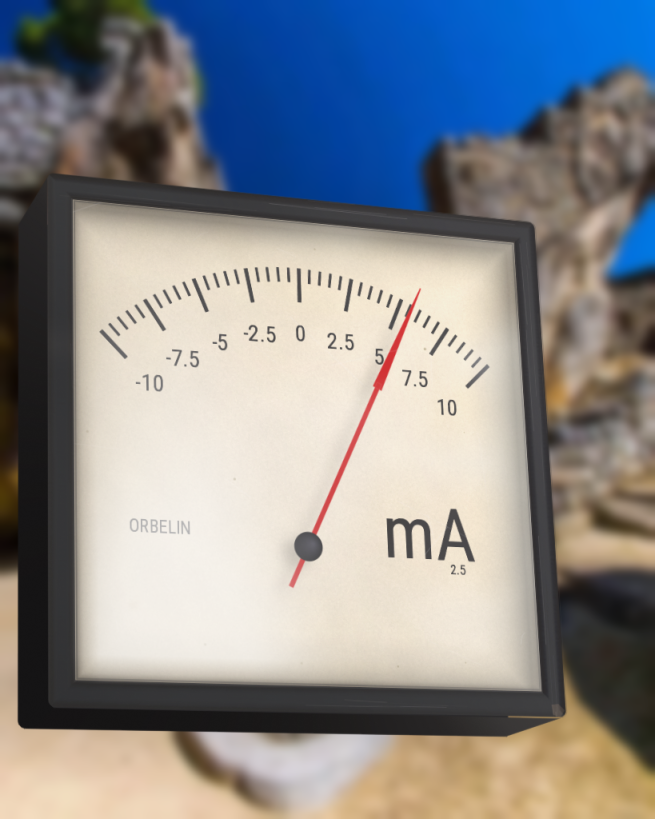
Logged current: 5.5mA
